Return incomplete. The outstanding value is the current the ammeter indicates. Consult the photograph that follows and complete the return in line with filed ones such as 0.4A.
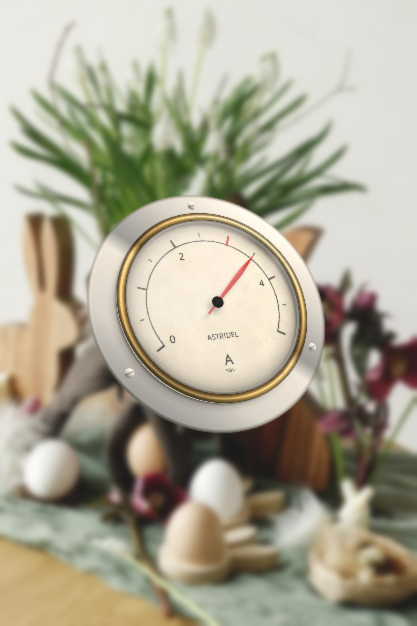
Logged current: 3.5A
